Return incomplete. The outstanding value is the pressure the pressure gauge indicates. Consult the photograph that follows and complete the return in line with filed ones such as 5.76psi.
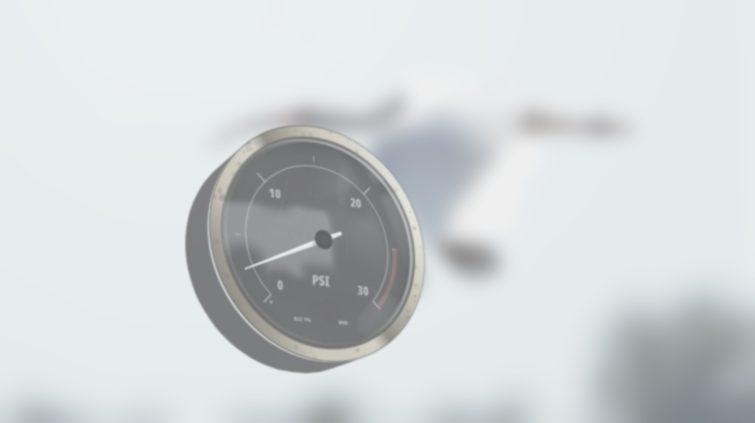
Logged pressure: 2.5psi
